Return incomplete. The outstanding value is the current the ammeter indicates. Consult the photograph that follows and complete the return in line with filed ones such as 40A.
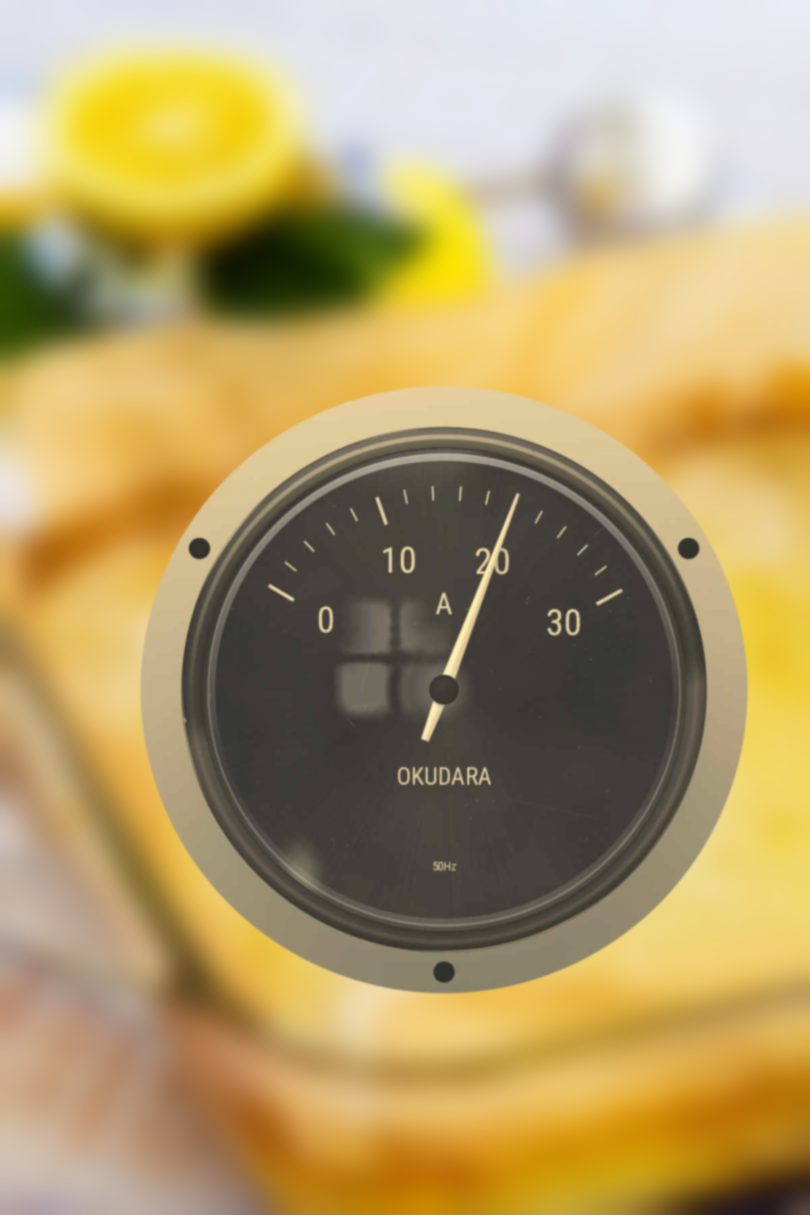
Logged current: 20A
